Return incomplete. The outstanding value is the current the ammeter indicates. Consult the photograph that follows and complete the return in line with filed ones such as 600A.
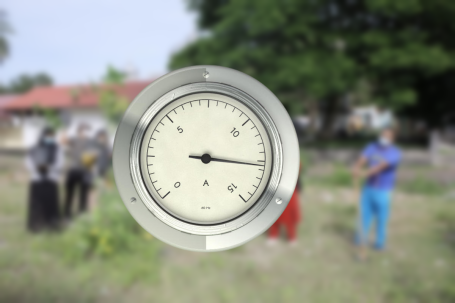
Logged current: 12.75A
